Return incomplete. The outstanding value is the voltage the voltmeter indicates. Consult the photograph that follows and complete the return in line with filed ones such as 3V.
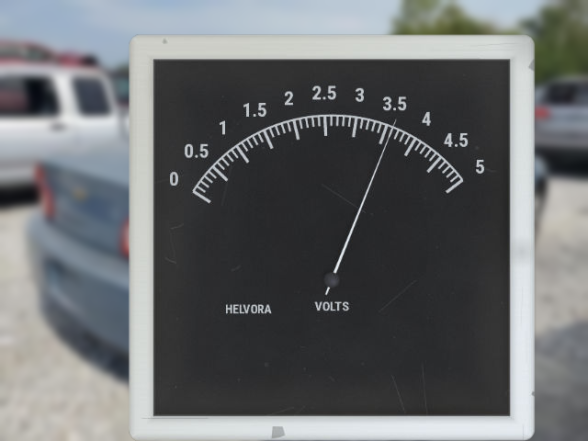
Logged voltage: 3.6V
